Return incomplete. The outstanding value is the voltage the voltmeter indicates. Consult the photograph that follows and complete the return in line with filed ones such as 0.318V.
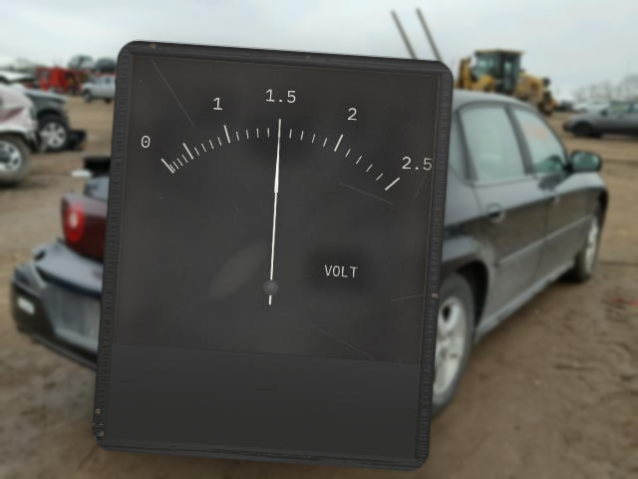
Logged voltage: 1.5V
